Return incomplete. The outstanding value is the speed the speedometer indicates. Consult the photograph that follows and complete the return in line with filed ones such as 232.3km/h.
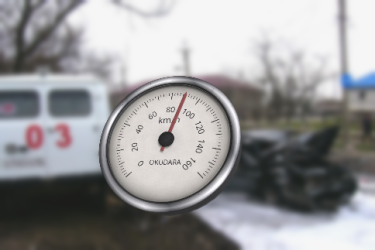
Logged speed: 90km/h
